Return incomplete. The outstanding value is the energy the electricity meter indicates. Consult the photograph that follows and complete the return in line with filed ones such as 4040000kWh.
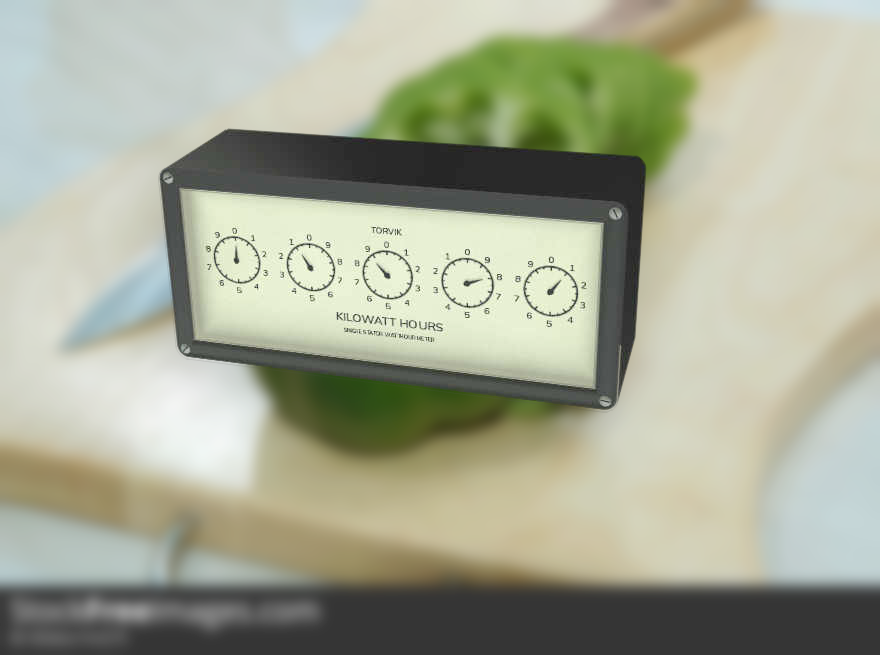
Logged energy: 881kWh
